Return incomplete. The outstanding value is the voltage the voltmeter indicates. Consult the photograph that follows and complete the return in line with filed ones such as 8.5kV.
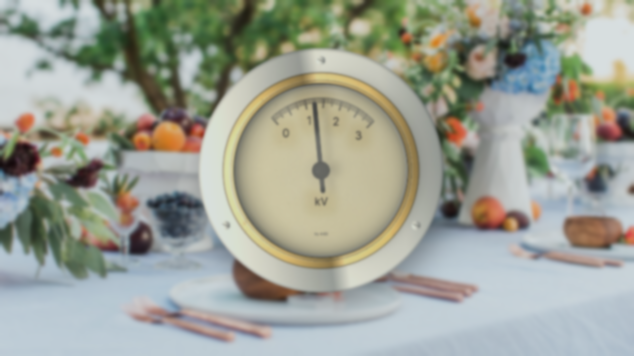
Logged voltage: 1.25kV
